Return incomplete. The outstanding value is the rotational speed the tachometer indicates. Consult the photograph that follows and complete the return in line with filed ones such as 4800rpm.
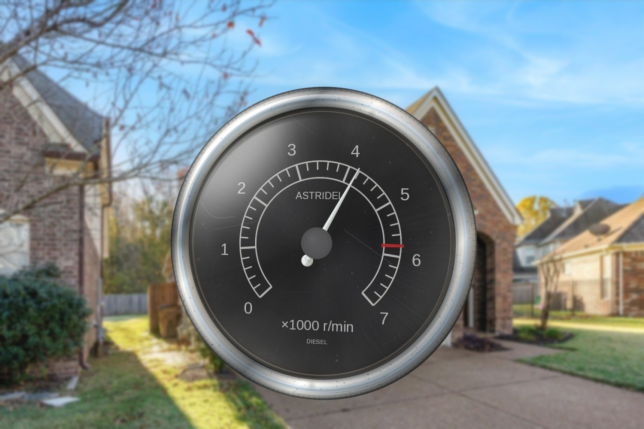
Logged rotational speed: 4200rpm
